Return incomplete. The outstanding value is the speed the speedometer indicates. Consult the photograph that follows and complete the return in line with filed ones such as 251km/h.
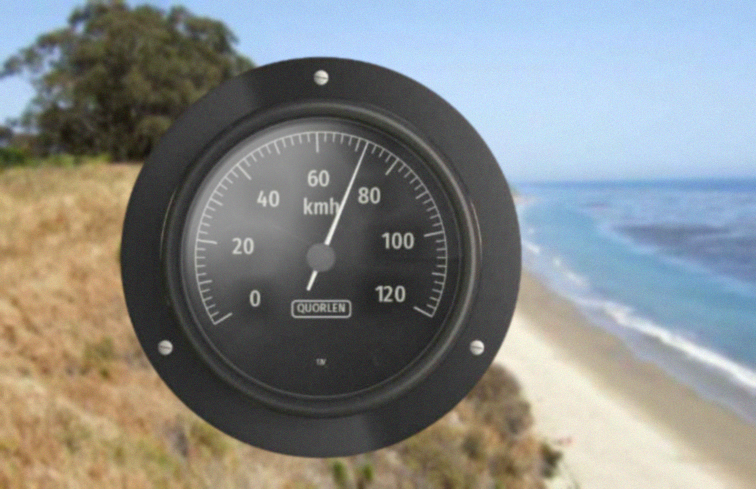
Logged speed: 72km/h
